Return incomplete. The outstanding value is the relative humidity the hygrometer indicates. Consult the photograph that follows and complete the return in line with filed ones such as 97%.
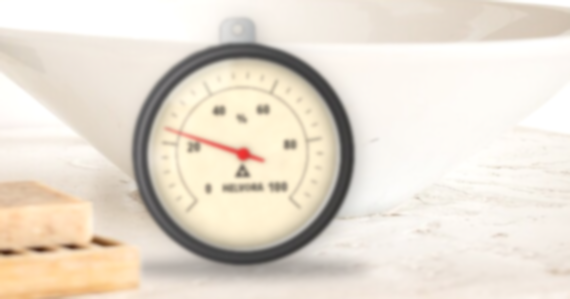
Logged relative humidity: 24%
